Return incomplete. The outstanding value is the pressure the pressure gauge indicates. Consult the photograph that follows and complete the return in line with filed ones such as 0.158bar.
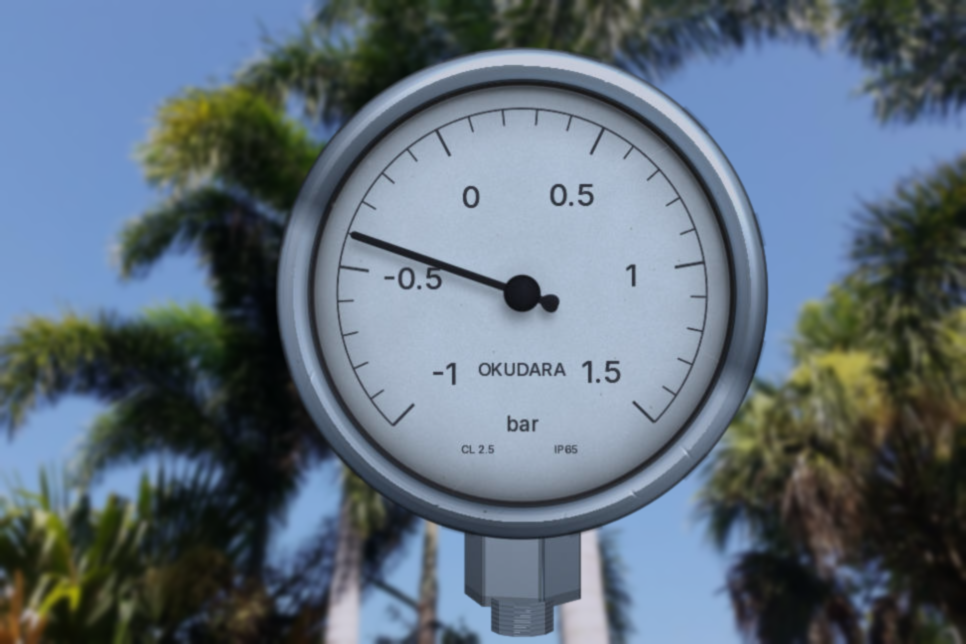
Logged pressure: -0.4bar
